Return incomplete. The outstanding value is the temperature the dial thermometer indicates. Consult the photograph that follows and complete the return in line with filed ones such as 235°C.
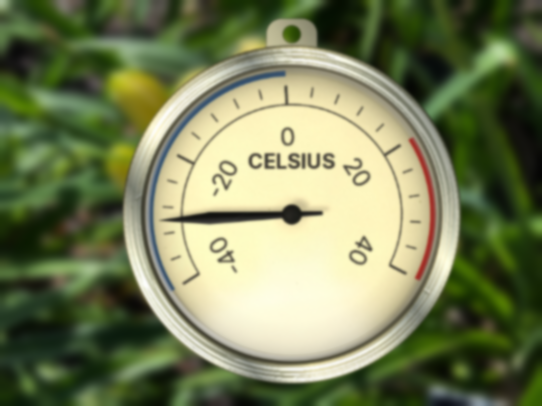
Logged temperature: -30°C
